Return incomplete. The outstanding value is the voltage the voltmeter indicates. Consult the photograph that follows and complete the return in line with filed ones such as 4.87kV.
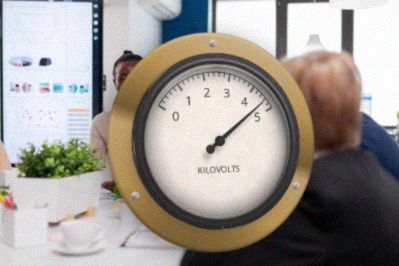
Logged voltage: 4.6kV
